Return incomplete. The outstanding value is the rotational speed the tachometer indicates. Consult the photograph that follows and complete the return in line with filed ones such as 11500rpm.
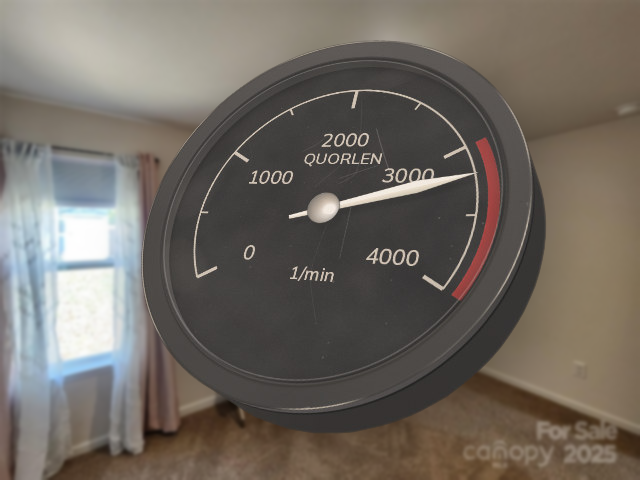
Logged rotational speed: 3250rpm
